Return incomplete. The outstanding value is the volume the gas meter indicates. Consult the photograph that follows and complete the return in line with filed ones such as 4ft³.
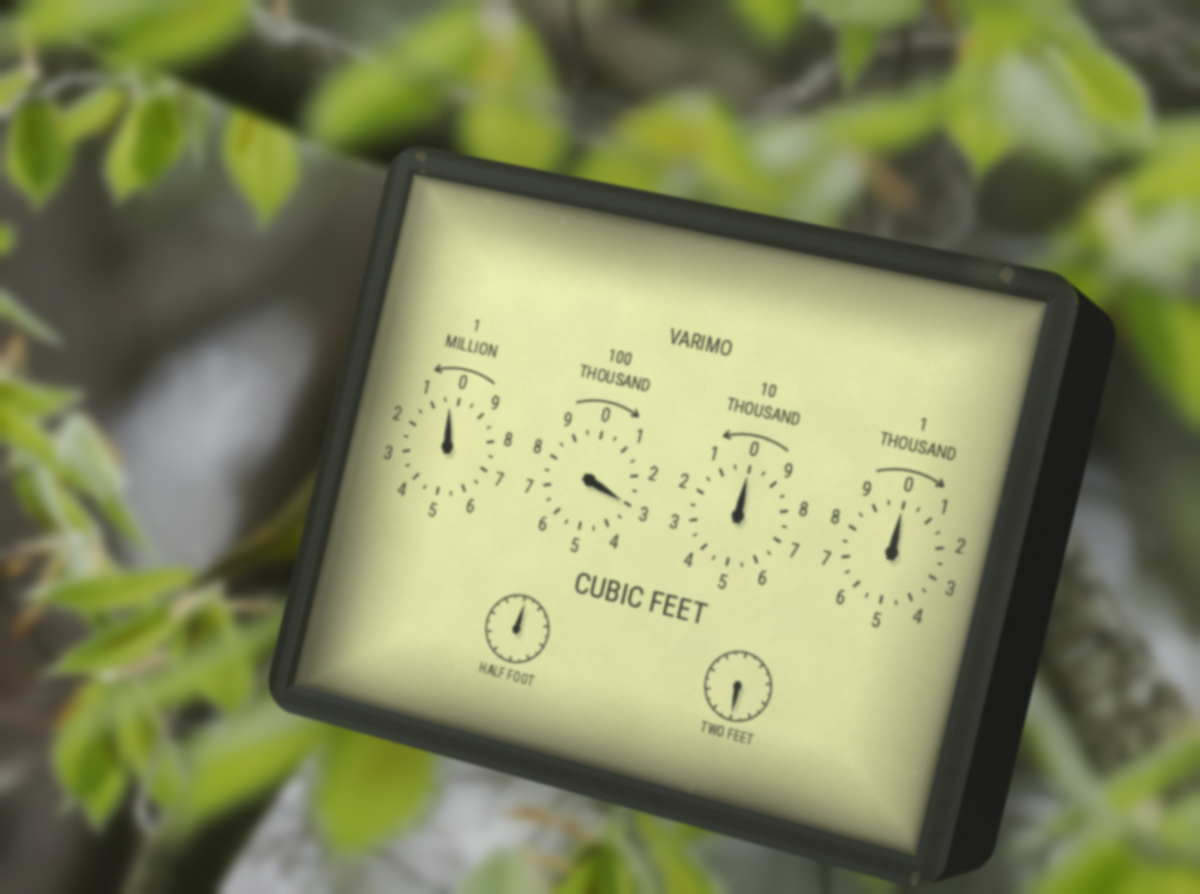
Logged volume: 30000ft³
